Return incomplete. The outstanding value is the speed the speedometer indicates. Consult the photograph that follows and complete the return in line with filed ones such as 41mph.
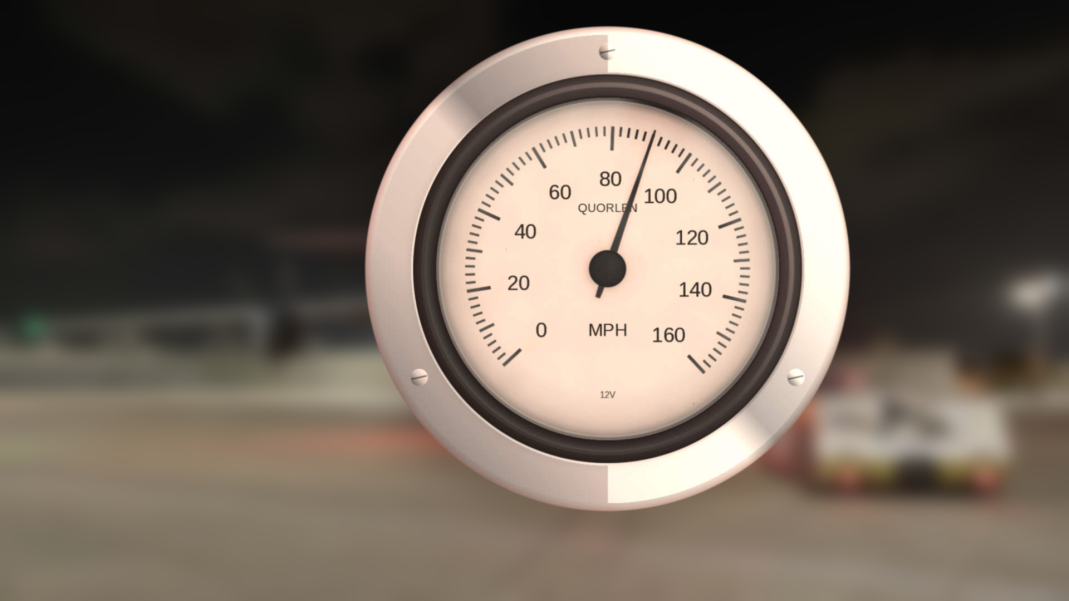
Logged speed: 90mph
